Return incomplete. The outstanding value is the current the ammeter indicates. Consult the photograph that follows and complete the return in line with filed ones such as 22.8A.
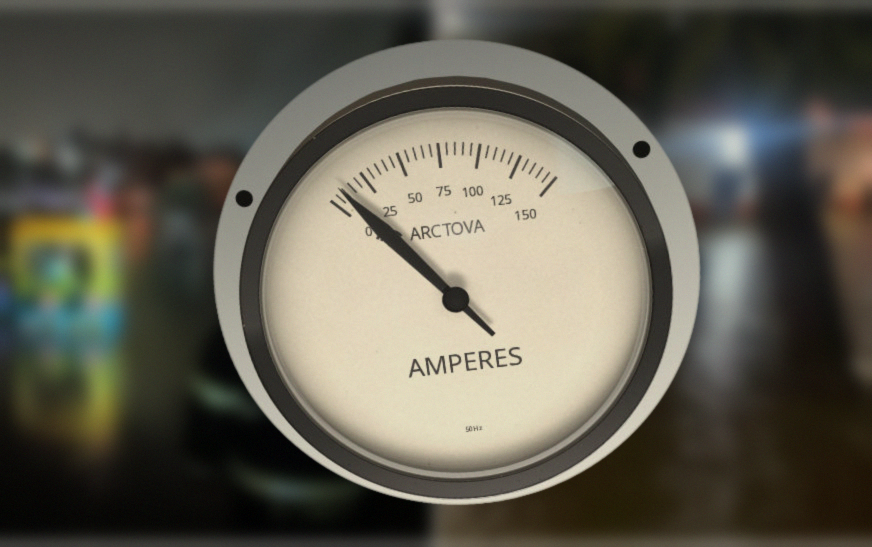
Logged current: 10A
